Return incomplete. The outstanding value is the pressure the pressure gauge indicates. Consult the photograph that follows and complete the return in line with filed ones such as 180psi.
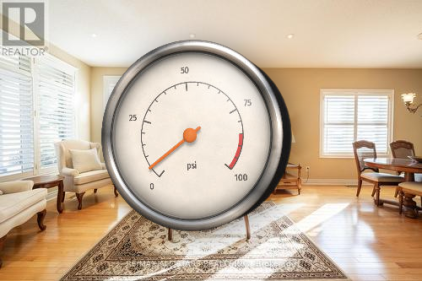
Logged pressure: 5psi
